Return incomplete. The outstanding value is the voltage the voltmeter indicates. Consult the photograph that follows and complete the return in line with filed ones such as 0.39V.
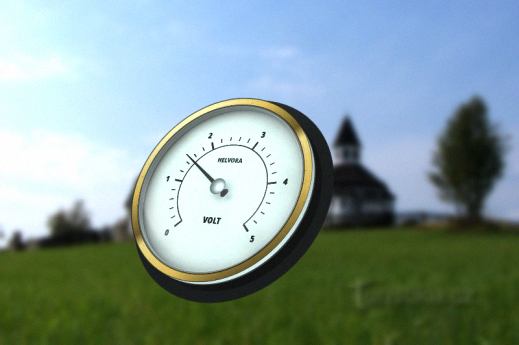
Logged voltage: 1.5V
